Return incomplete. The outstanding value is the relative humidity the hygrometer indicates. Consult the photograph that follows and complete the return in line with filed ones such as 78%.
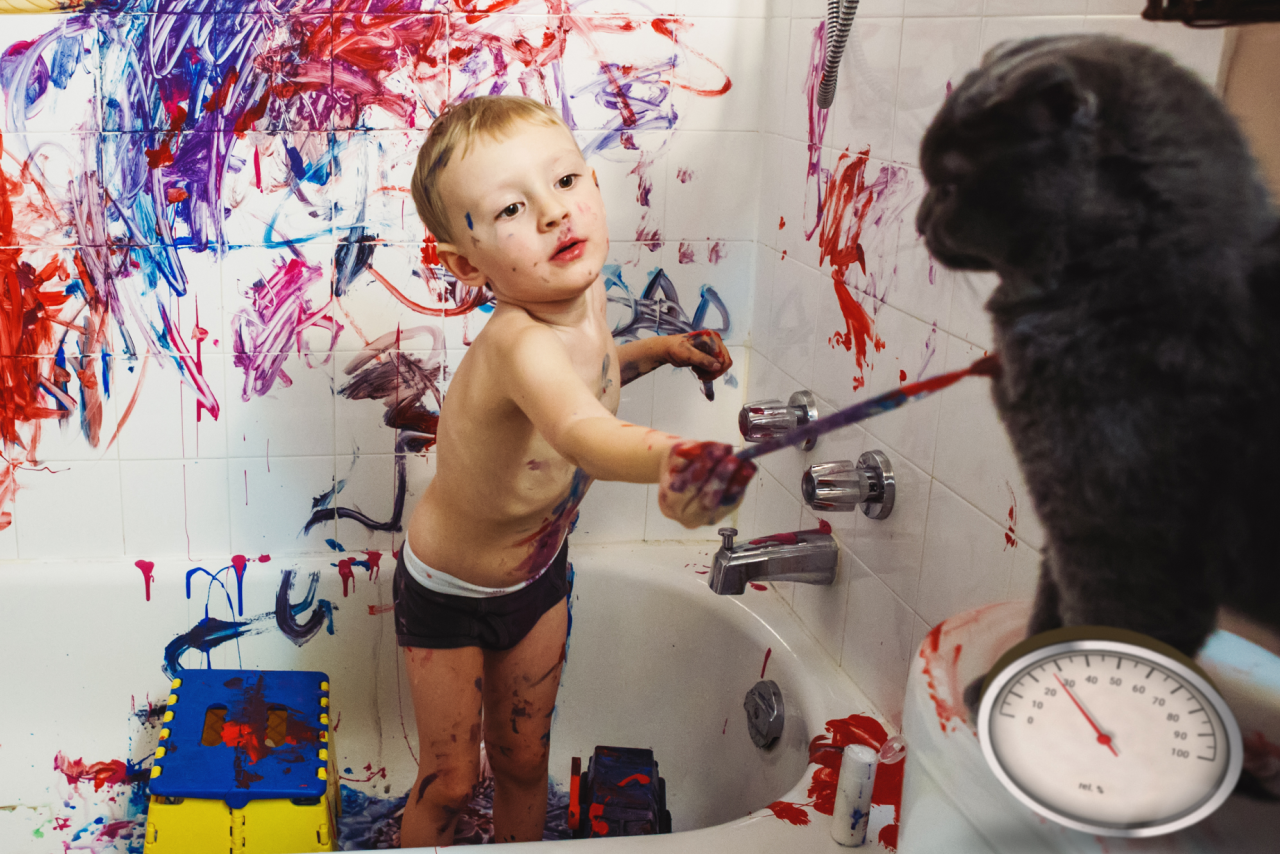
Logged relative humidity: 27.5%
